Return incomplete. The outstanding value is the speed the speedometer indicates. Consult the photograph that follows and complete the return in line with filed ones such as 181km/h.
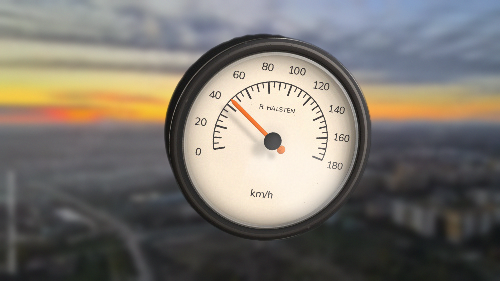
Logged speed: 45km/h
